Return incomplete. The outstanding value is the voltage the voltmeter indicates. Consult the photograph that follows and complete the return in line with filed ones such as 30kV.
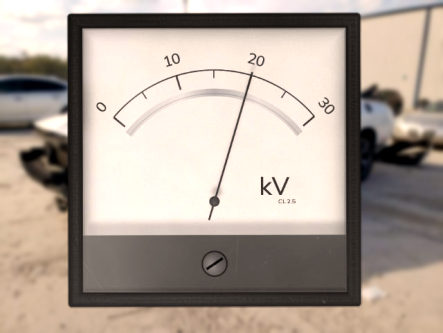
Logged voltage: 20kV
